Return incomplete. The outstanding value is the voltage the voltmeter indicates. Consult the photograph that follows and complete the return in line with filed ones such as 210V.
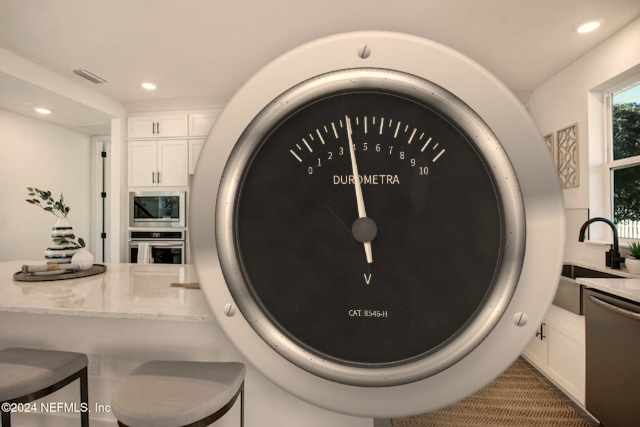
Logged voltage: 4V
